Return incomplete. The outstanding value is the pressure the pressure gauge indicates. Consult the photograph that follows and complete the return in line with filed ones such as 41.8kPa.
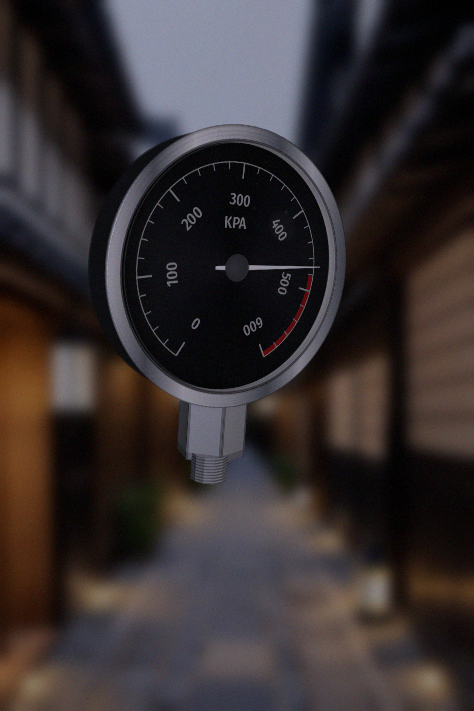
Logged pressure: 470kPa
